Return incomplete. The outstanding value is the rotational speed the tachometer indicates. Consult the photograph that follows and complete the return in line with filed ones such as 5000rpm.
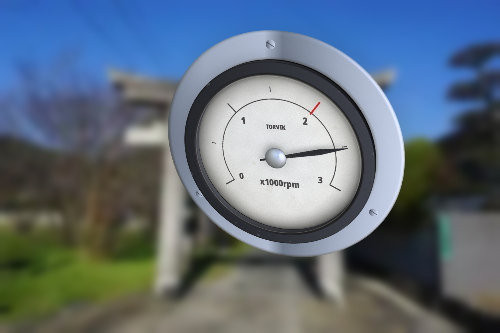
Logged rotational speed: 2500rpm
